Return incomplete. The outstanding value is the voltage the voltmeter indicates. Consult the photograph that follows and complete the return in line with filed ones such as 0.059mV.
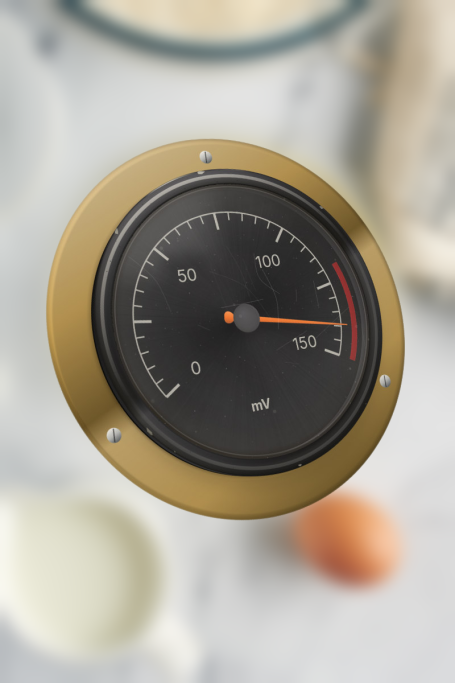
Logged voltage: 140mV
